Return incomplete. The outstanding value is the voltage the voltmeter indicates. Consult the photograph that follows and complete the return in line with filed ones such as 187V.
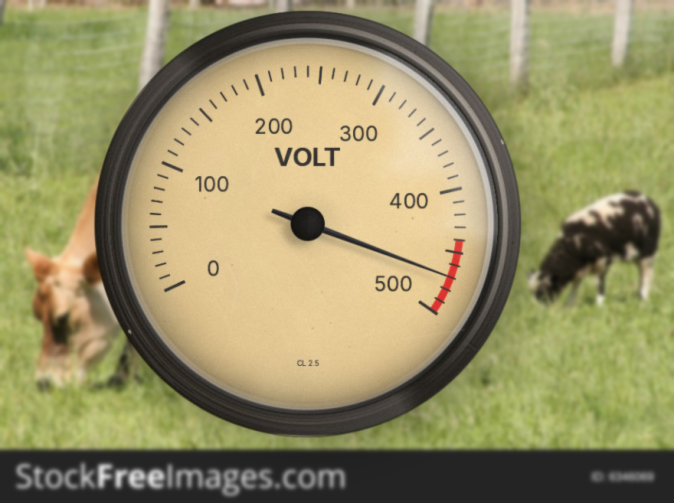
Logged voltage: 470V
